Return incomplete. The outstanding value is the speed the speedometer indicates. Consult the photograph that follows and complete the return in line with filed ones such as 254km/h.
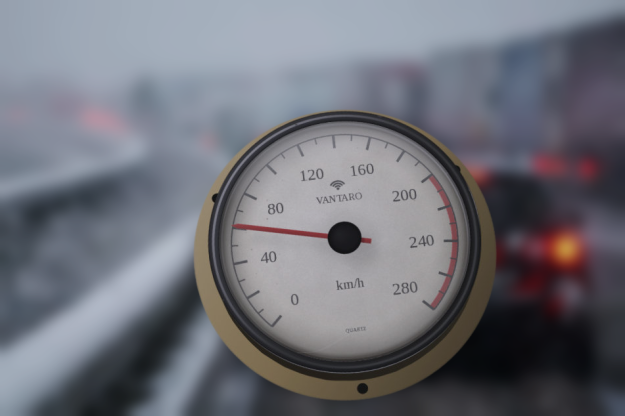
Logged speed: 60km/h
